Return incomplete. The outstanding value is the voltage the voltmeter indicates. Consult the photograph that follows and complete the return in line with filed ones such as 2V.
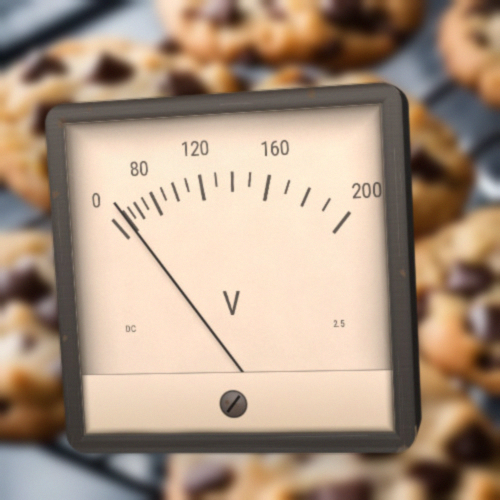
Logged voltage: 40V
